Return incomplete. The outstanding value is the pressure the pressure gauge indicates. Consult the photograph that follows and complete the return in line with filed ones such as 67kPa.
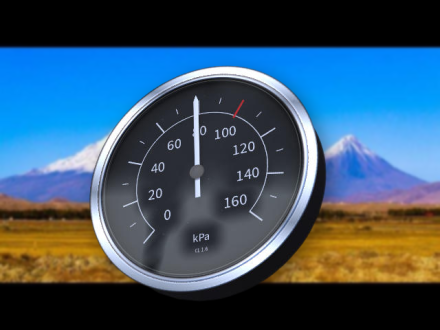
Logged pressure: 80kPa
